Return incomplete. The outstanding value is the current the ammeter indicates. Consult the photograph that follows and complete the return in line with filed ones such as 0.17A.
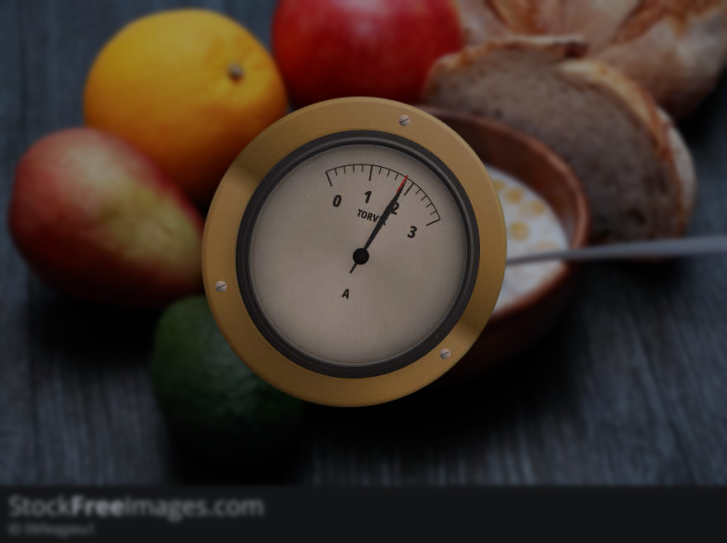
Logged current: 1.8A
